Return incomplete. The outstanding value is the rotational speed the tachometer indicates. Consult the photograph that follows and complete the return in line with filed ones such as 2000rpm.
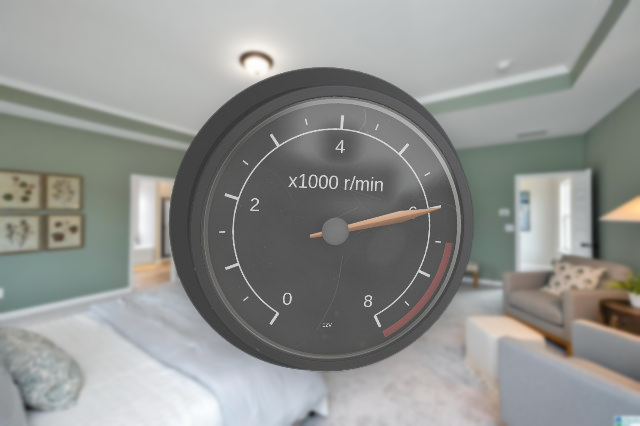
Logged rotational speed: 6000rpm
